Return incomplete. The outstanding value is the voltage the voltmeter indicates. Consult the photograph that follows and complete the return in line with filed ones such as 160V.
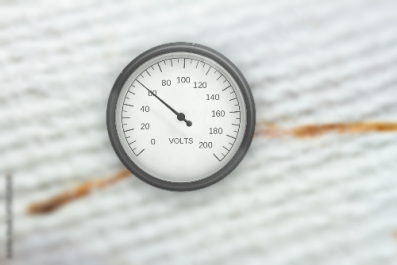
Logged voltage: 60V
